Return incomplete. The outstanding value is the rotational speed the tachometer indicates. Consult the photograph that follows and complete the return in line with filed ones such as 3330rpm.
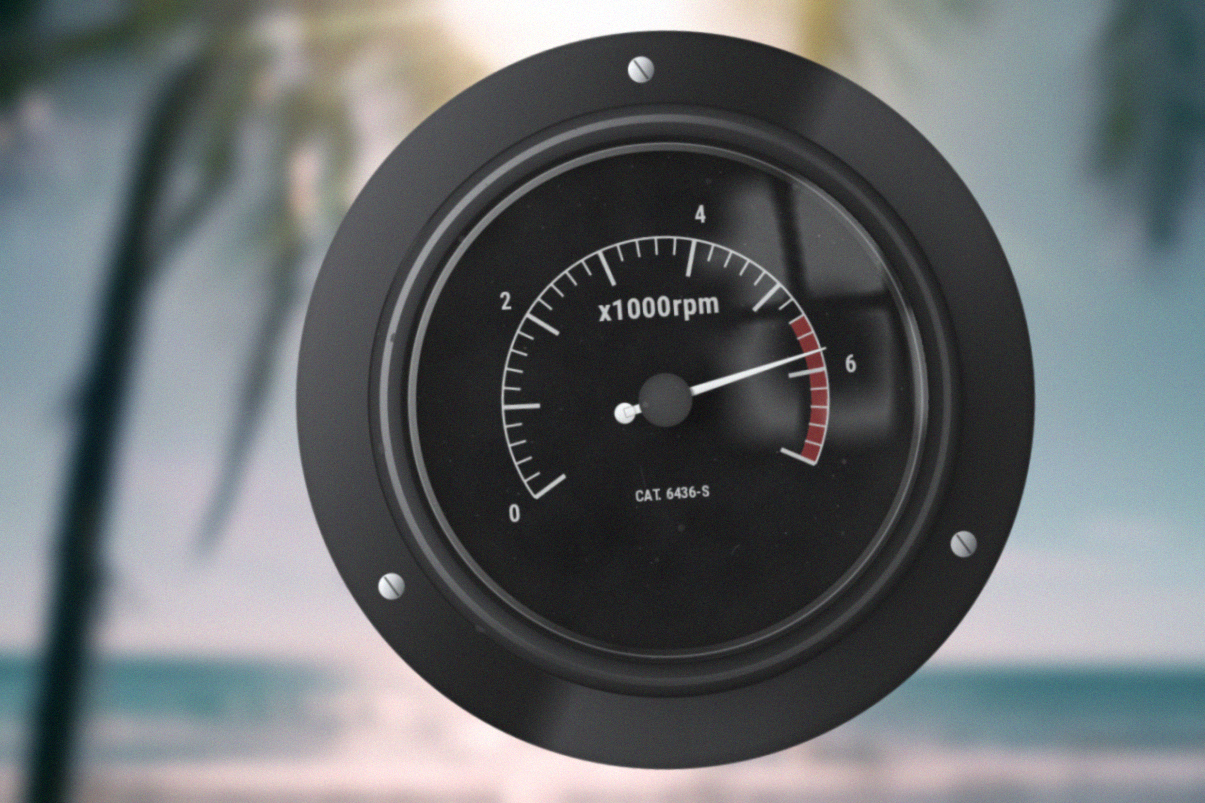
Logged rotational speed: 5800rpm
